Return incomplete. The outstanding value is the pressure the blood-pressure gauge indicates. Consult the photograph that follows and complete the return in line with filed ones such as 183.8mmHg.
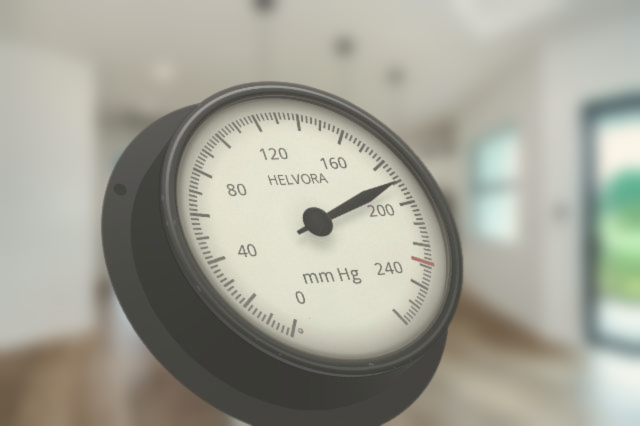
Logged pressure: 190mmHg
